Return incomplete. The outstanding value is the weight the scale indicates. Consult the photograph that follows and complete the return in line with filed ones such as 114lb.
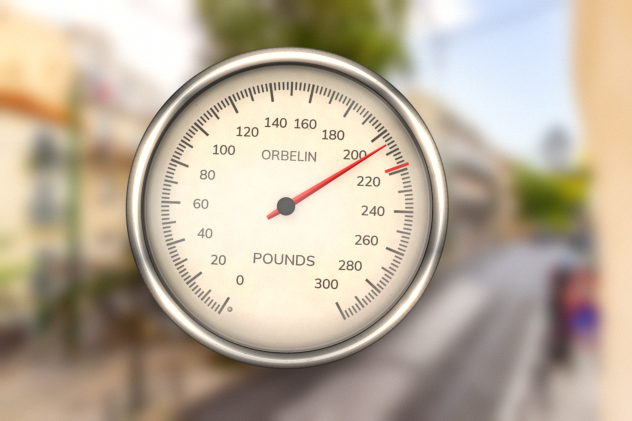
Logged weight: 206lb
